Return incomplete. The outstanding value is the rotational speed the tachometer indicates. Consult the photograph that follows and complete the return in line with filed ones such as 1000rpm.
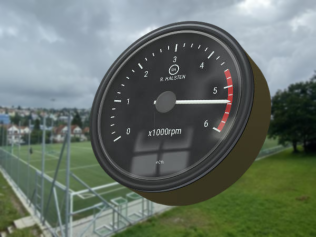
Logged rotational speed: 5400rpm
